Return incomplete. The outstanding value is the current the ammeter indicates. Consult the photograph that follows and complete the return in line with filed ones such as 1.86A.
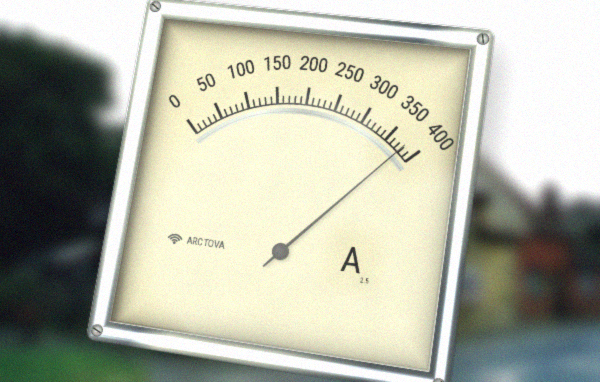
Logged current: 380A
